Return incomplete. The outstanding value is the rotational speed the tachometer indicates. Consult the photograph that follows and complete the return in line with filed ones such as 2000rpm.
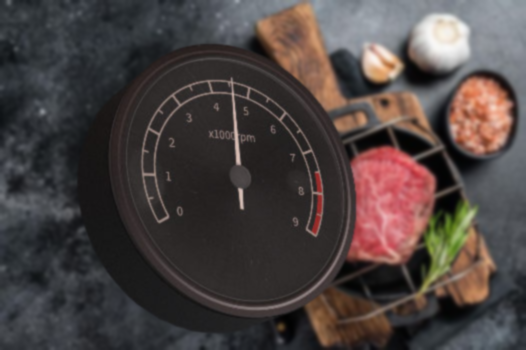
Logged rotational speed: 4500rpm
